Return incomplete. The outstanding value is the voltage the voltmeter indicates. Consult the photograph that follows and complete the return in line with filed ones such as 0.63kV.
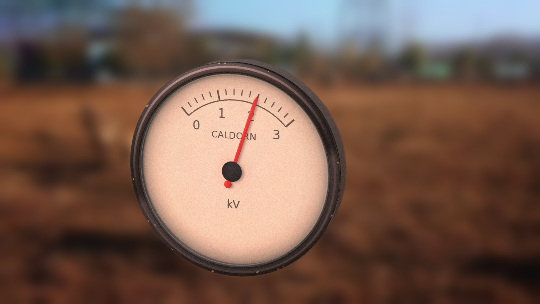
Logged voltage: 2kV
